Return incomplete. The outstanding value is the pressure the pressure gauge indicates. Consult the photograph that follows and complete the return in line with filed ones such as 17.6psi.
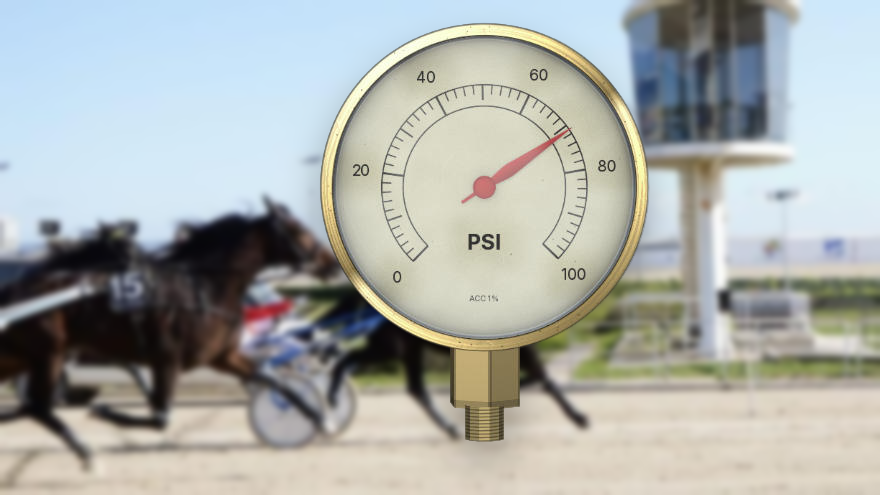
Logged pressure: 71psi
